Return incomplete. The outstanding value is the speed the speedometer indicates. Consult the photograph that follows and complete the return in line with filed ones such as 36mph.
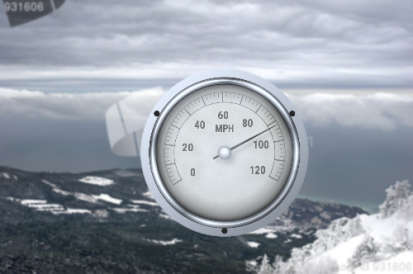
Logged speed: 92mph
